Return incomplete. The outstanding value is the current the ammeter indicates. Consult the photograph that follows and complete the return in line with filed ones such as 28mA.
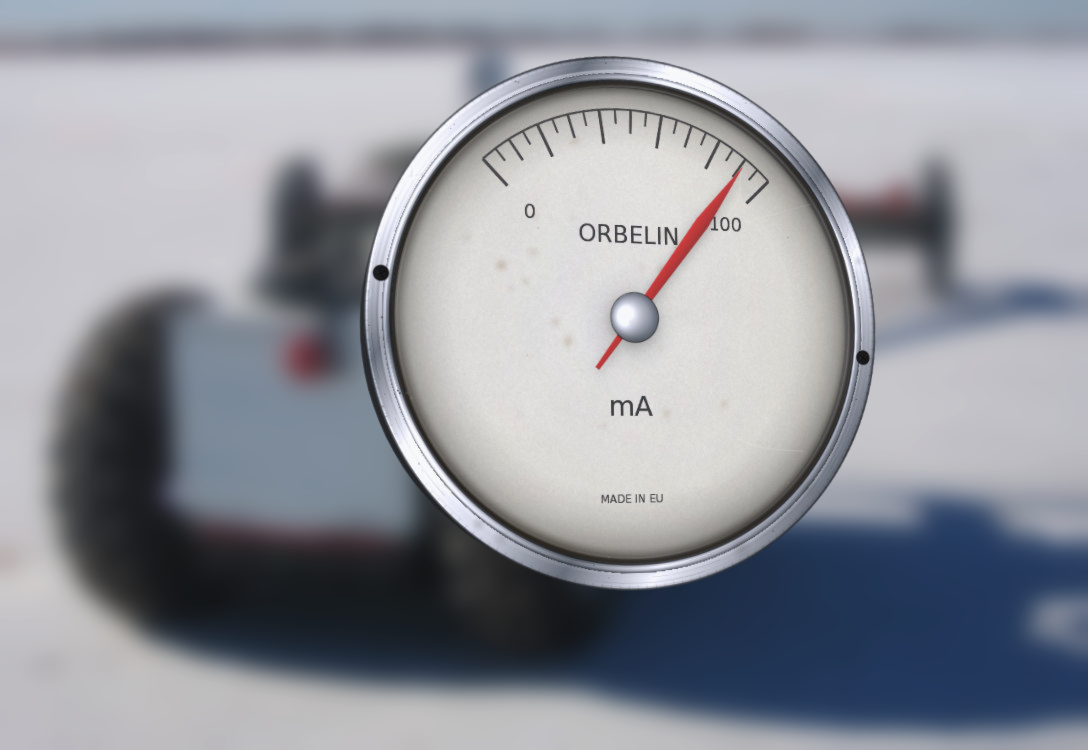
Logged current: 90mA
